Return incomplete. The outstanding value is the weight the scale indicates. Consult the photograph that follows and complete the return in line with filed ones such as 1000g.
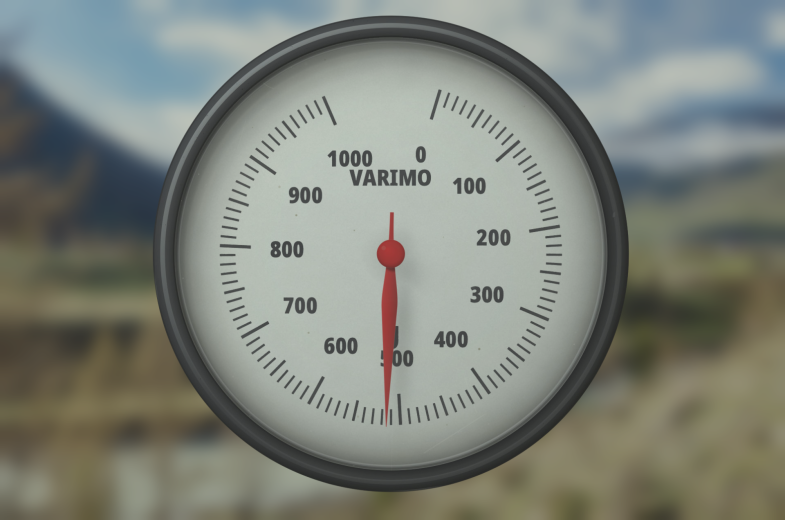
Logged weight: 515g
